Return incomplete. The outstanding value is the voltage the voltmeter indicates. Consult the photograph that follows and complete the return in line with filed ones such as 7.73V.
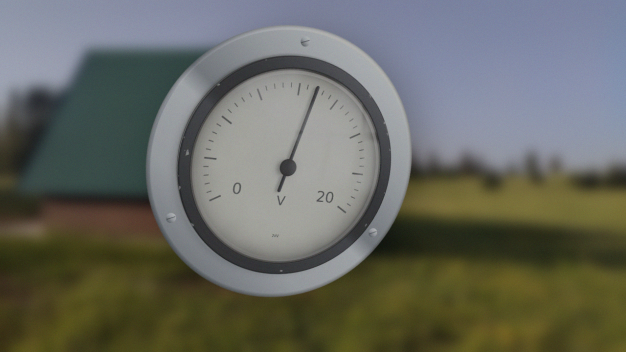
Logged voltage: 11V
